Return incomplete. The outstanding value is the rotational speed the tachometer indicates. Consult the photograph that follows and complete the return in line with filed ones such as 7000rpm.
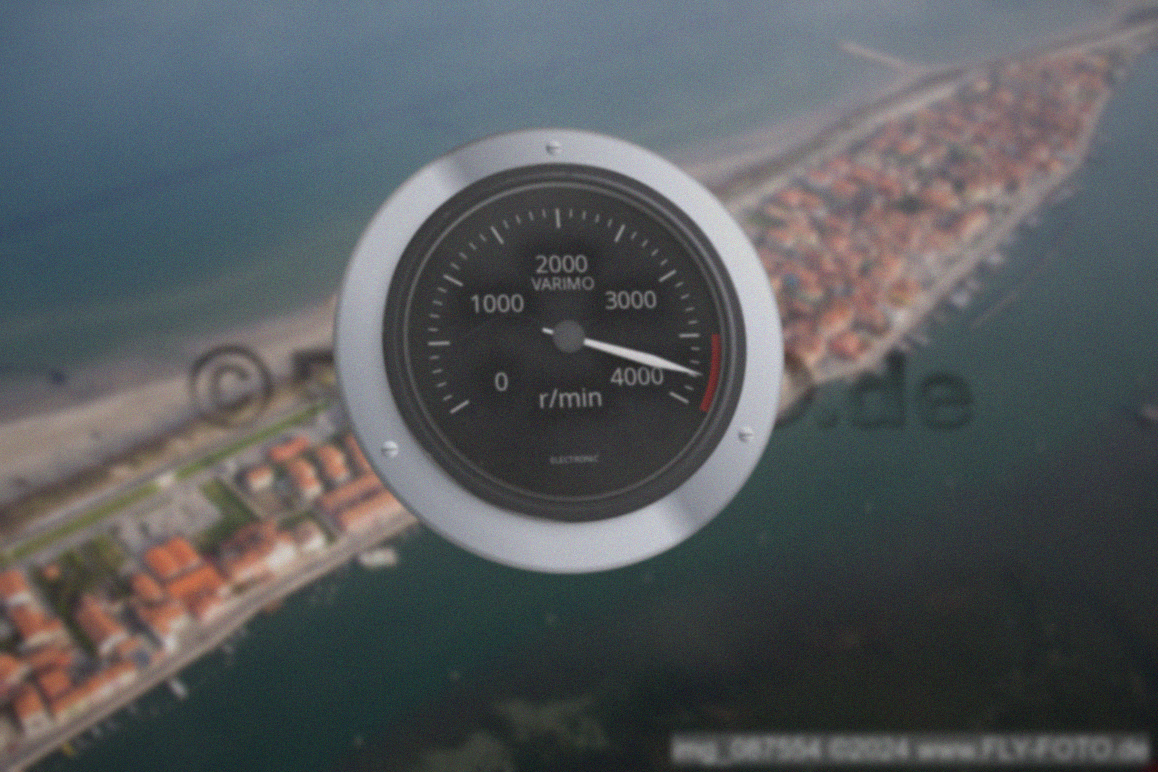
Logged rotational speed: 3800rpm
